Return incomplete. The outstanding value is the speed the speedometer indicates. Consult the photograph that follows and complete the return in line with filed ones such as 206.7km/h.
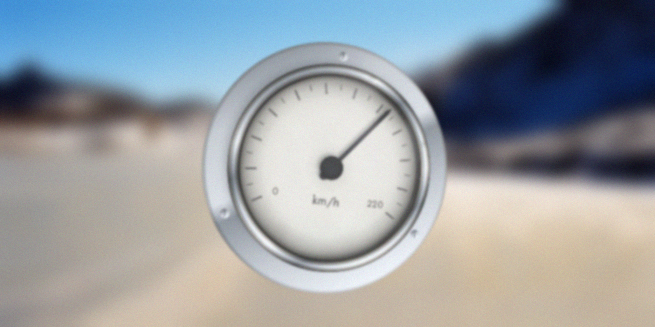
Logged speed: 145km/h
